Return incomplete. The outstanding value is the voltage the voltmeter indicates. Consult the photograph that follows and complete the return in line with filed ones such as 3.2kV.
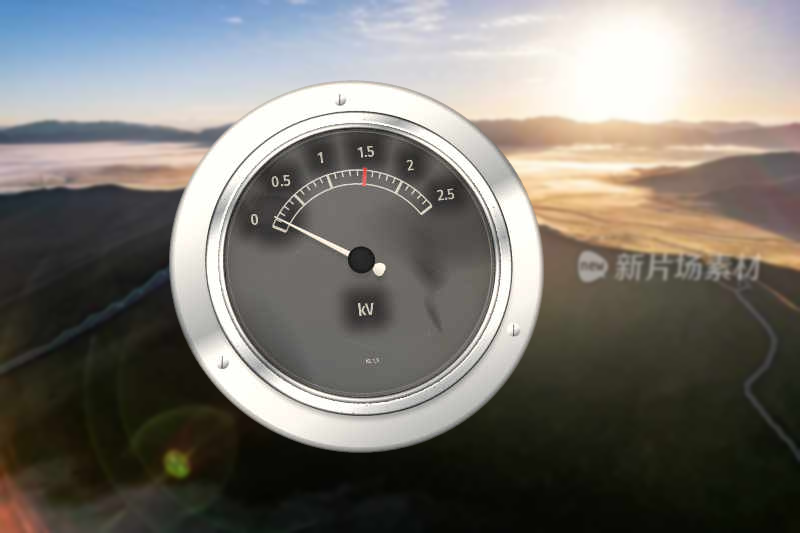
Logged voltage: 0.1kV
